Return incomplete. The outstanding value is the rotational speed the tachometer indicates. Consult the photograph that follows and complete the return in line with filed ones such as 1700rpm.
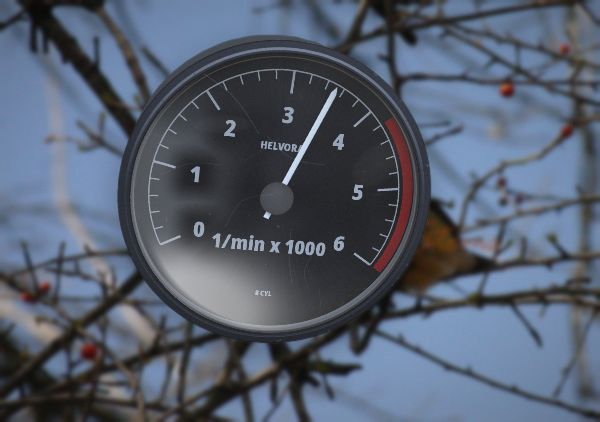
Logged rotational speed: 3500rpm
